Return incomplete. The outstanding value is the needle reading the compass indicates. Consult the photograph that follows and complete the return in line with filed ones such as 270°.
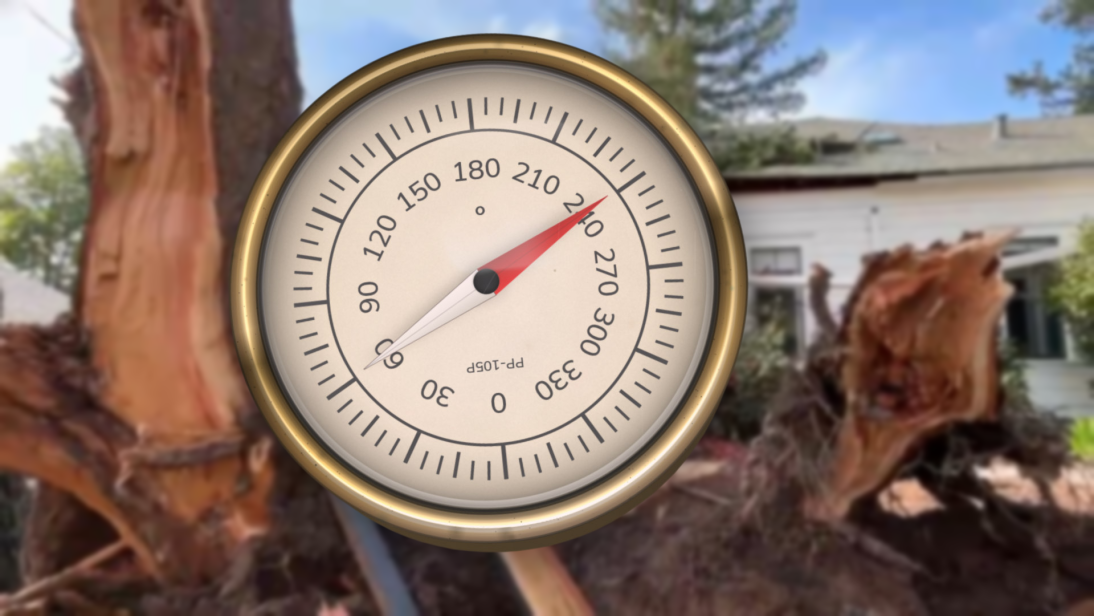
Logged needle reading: 240°
